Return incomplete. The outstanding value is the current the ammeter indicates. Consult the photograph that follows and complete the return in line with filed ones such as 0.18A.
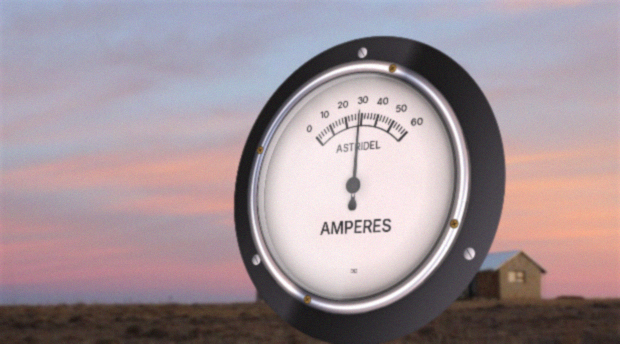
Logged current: 30A
